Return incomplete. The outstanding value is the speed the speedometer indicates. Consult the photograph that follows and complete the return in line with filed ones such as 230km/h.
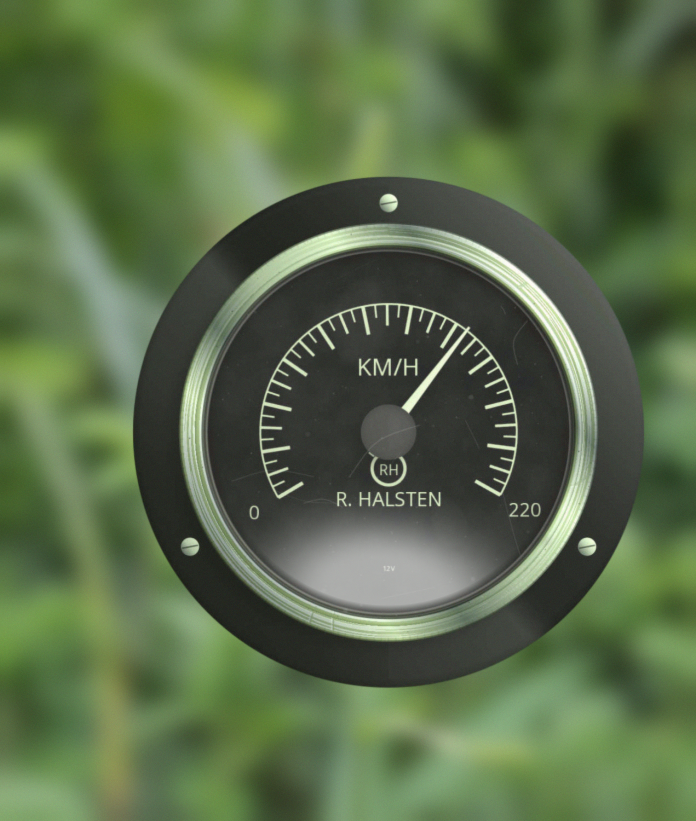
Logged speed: 145km/h
